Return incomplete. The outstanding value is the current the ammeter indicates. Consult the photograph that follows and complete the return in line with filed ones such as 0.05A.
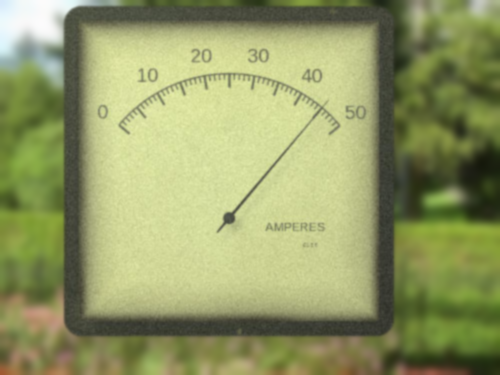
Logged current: 45A
